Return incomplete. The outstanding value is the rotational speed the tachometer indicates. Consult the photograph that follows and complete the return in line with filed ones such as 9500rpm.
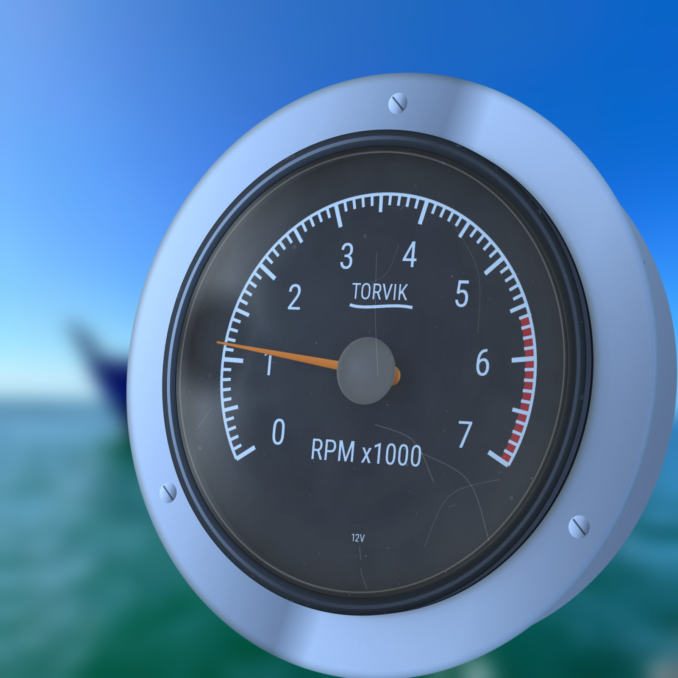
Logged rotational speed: 1150rpm
